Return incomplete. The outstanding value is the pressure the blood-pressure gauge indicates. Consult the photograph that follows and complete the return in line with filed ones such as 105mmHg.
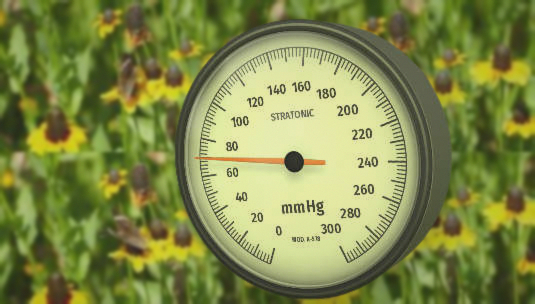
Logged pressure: 70mmHg
